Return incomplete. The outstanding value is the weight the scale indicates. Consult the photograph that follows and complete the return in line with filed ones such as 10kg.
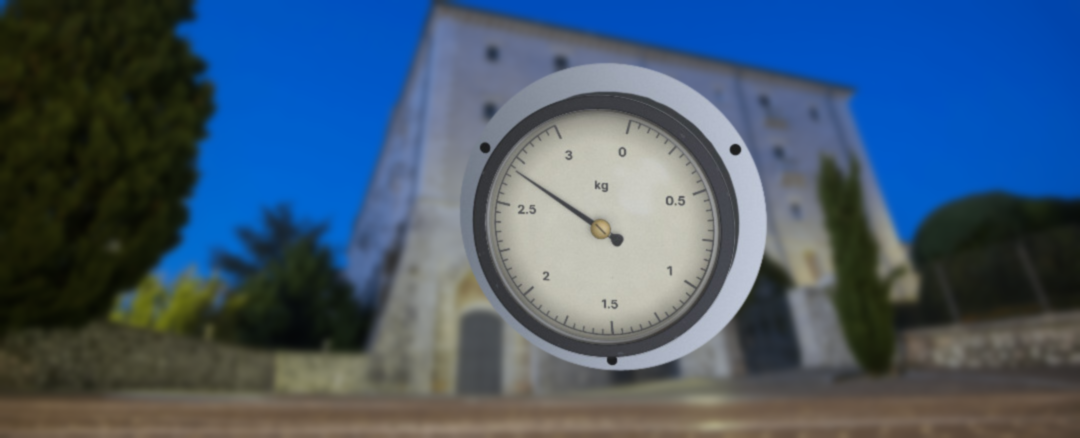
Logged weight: 2.7kg
